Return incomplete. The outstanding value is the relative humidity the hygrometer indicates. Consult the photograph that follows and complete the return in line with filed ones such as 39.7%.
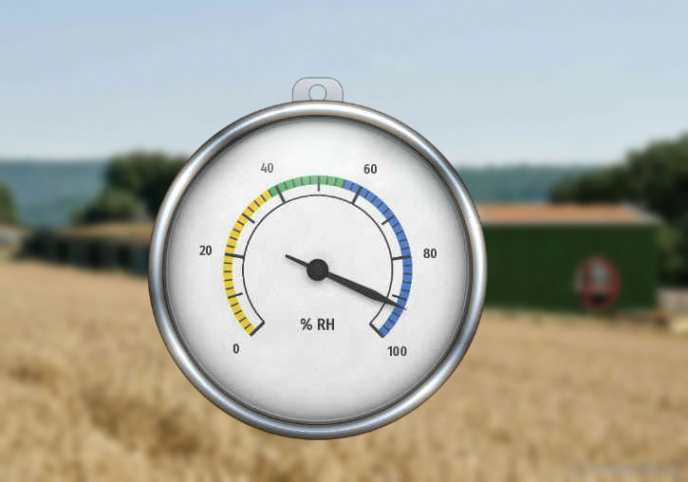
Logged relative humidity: 92%
